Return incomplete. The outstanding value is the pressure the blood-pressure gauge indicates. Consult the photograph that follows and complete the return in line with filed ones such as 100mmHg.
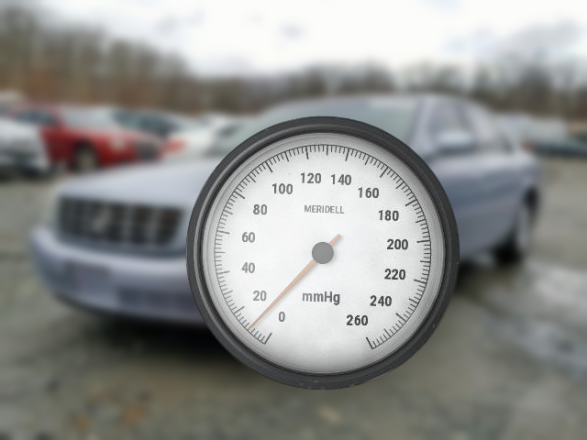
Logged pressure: 10mmHg
